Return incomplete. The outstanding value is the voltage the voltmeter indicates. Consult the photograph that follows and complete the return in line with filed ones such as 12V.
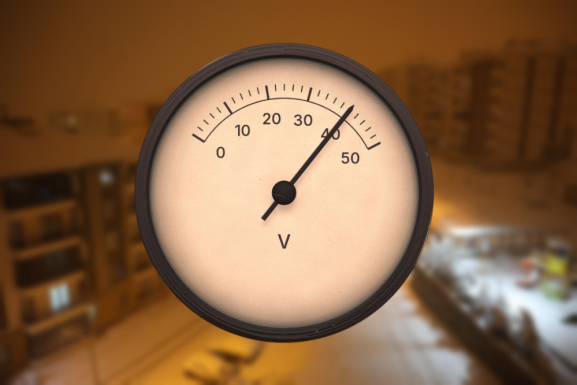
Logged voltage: 40V
